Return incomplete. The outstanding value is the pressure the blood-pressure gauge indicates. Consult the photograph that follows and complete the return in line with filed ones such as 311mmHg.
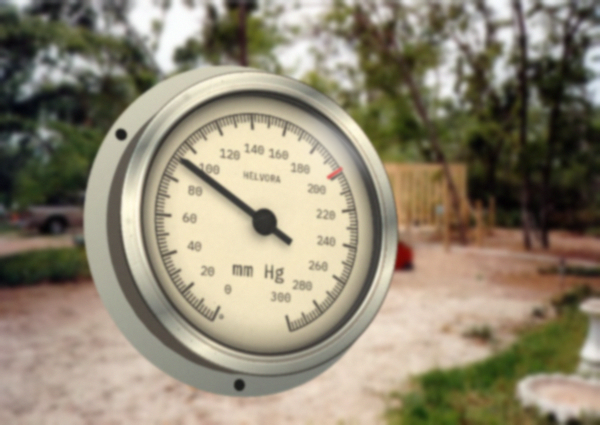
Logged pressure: 90mmHg
